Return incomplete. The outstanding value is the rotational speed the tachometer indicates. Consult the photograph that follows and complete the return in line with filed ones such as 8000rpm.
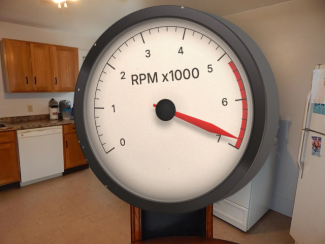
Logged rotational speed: 6800rpm
